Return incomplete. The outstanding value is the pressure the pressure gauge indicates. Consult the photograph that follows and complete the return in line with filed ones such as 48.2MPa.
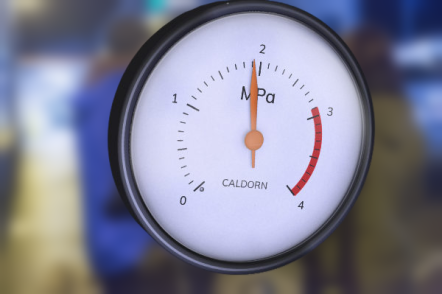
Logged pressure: 1.9MPa
